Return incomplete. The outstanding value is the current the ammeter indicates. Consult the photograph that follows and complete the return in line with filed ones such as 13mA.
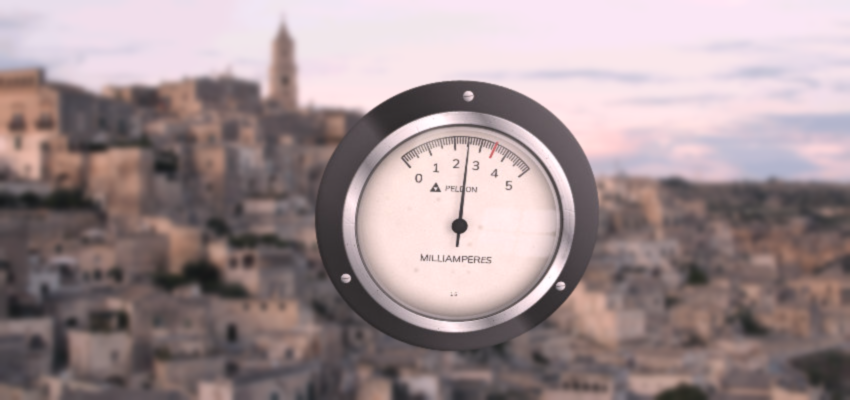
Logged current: 2.5mA
